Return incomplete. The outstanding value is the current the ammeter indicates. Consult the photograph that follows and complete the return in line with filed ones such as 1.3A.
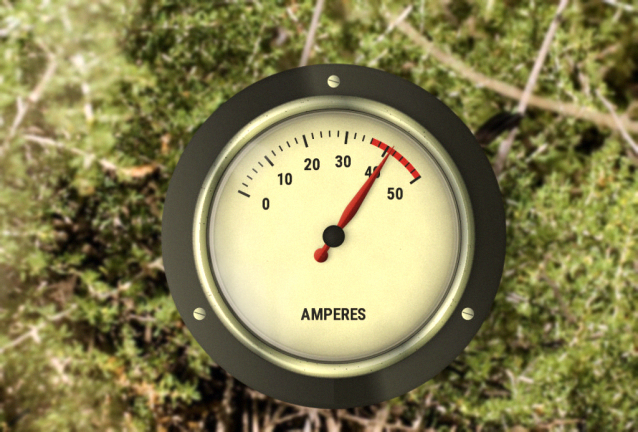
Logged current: 41A
